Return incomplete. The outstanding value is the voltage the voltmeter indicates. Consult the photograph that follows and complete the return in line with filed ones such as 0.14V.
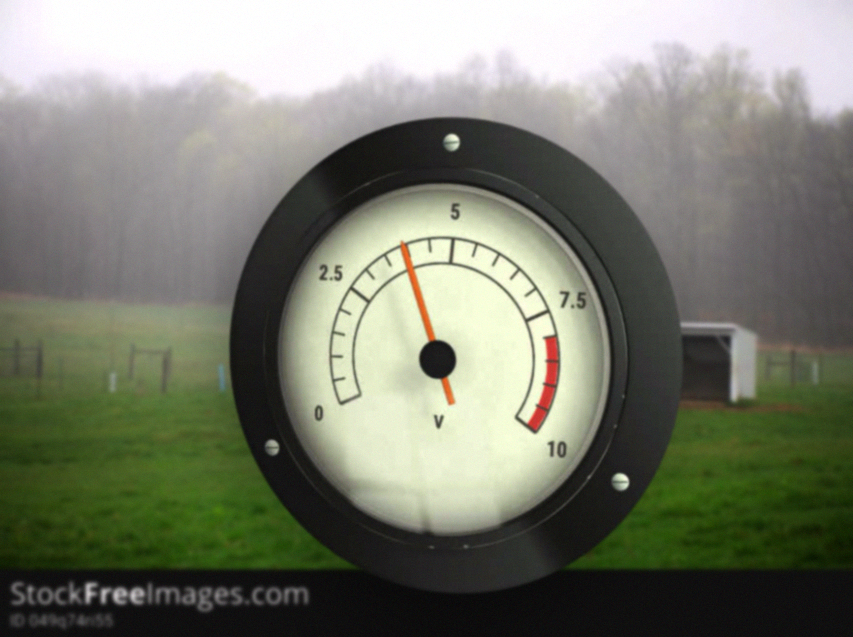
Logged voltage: 4V
